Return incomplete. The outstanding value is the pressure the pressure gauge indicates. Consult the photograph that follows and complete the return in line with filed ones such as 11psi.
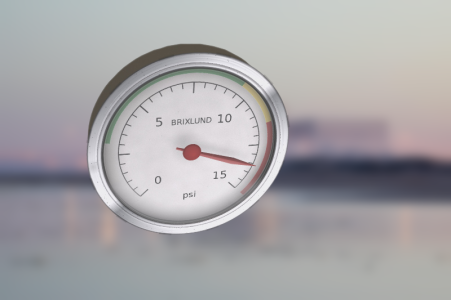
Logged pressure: 13.5psi
